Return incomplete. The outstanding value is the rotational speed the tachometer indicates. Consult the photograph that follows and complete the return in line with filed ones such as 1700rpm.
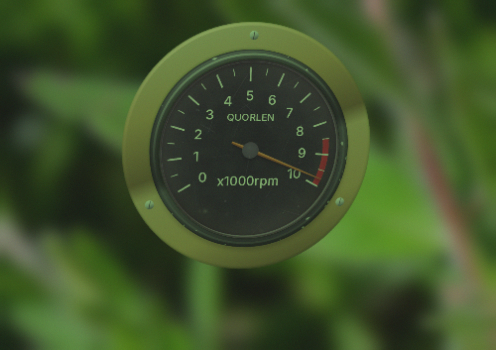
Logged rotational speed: 9750rpm
